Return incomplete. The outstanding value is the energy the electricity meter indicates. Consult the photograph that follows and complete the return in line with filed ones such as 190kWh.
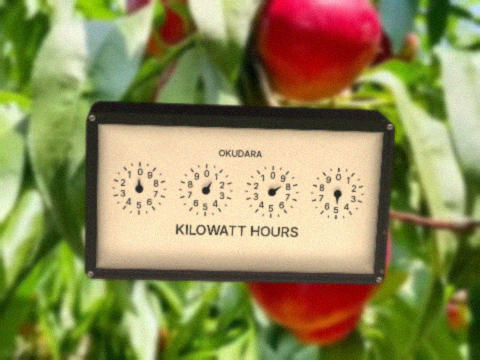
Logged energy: 85kWh
